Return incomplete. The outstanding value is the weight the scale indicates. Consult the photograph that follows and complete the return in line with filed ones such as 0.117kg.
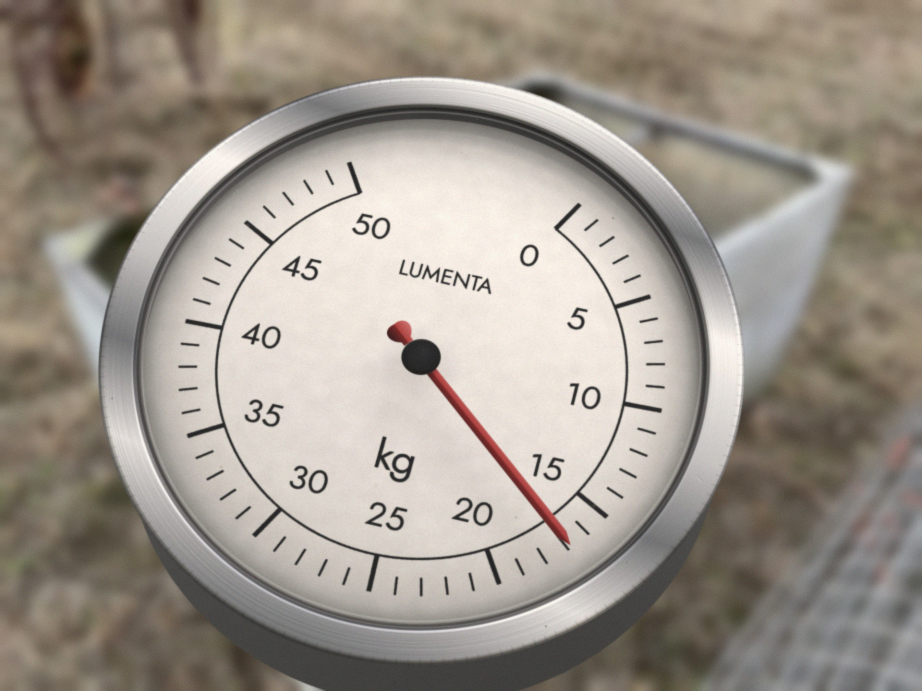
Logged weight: 17kg
